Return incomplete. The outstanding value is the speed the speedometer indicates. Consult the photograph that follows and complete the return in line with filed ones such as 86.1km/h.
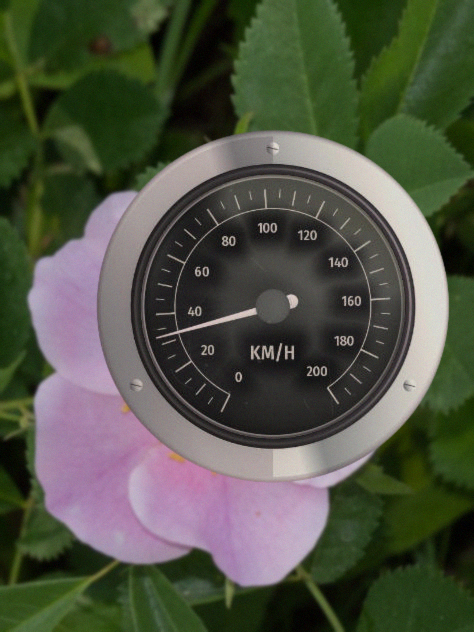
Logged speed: 32.5km/h
